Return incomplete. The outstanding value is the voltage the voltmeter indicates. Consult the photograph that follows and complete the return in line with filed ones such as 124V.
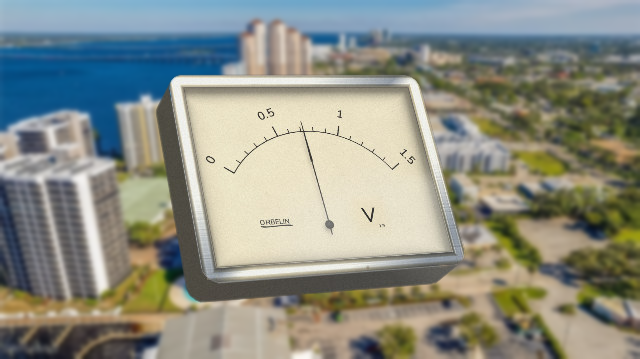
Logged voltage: 0.7V
